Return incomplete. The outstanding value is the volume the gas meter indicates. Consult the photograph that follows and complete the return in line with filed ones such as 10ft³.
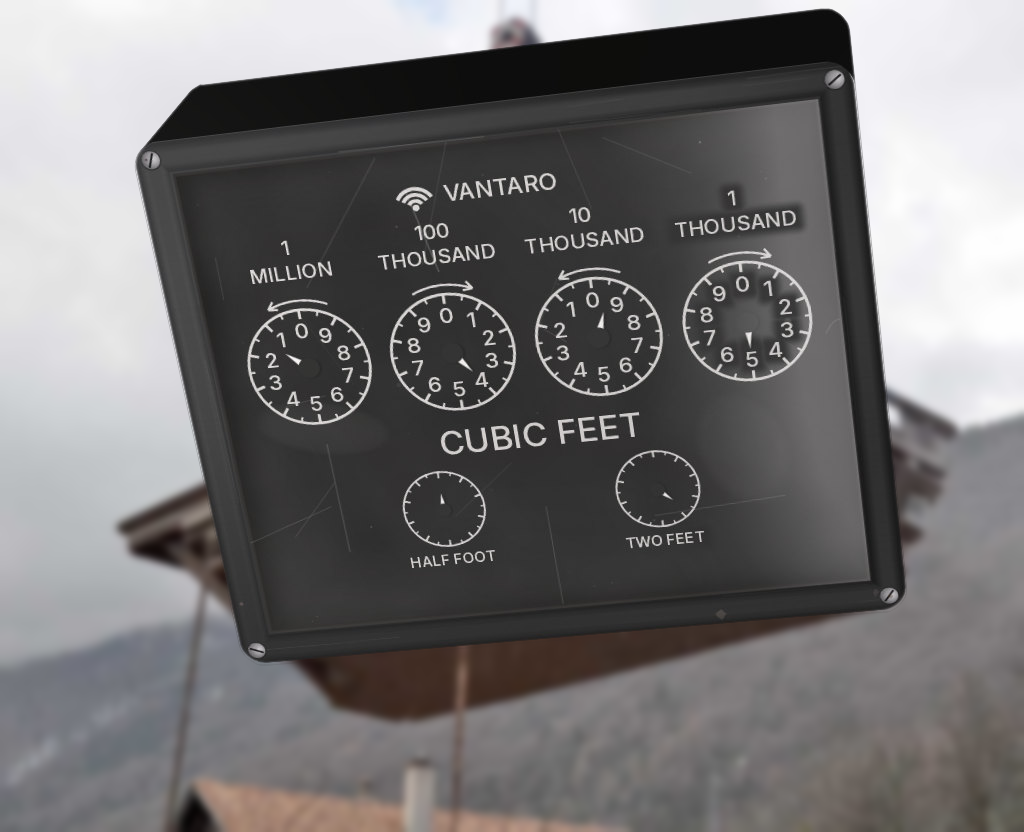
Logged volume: 139500ft³
